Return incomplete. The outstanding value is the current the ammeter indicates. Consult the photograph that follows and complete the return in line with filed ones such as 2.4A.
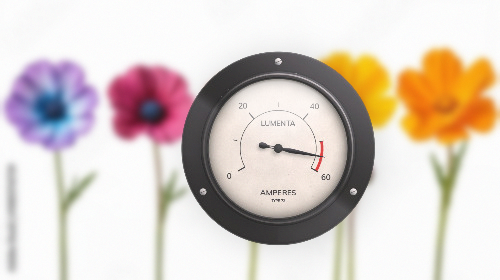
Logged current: 55A
